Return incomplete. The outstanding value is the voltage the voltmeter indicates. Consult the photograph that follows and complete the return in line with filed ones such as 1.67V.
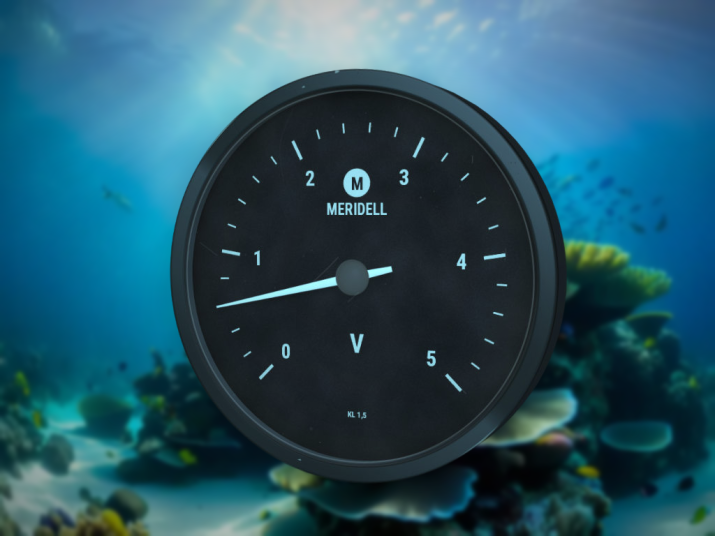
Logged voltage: 0.6V
